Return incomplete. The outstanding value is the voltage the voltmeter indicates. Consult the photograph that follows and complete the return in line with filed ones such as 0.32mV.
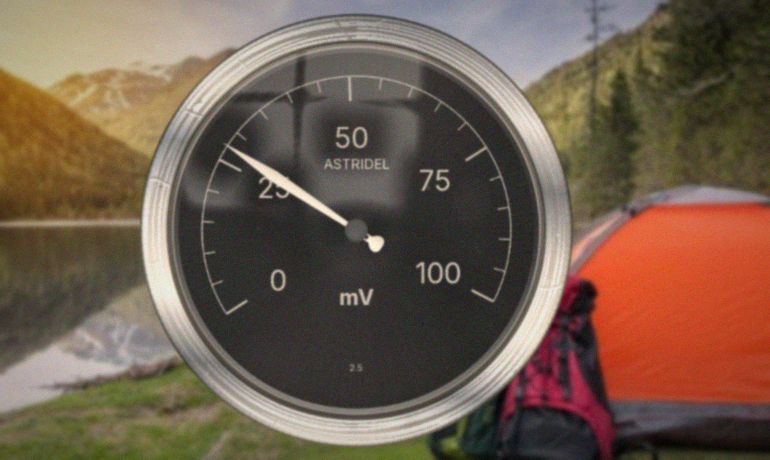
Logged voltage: 27.5mV
